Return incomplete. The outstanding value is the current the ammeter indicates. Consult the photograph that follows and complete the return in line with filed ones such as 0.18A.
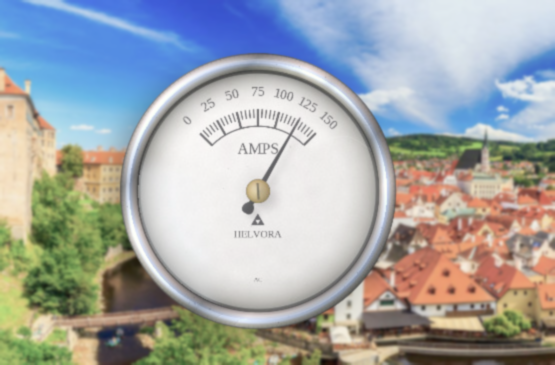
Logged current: 125A
